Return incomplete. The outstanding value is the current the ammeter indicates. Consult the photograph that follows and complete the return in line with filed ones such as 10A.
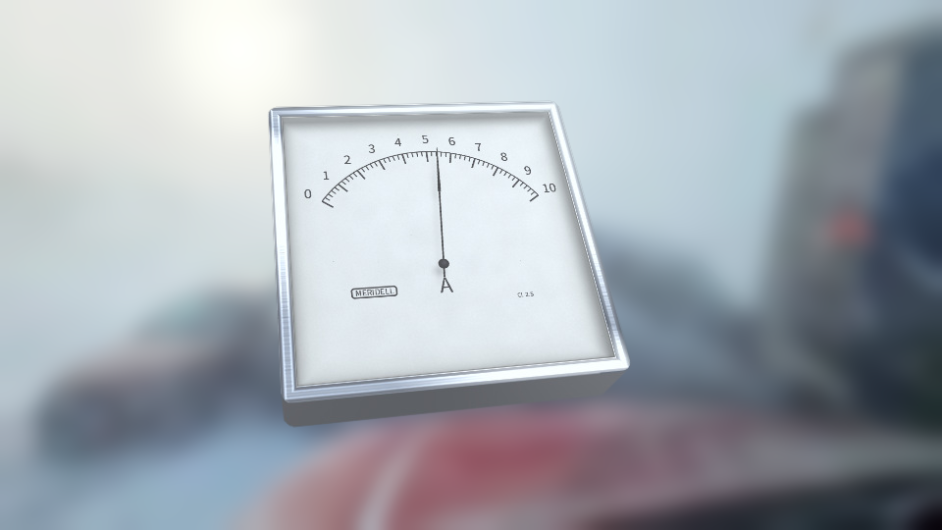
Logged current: 5.4A
